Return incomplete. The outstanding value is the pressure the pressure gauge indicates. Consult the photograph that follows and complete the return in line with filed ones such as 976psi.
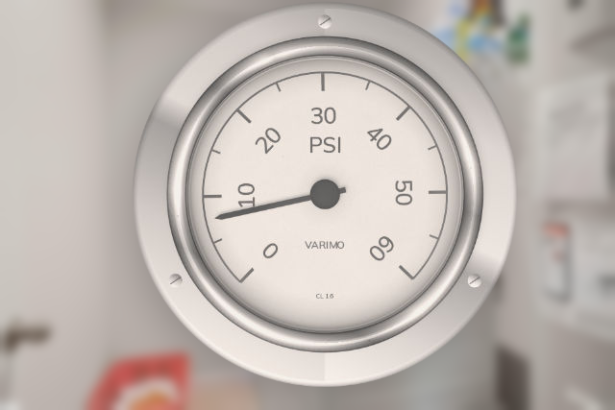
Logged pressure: 7.5psi
